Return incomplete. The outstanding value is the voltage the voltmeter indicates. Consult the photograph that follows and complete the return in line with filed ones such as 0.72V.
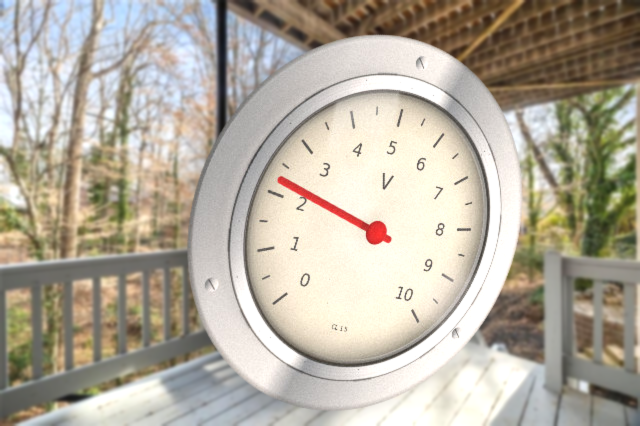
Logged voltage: 2.25V
